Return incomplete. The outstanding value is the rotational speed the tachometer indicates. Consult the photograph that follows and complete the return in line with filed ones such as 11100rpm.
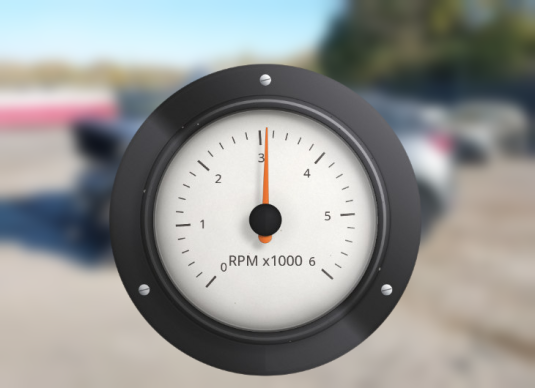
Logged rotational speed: 3100rpm
